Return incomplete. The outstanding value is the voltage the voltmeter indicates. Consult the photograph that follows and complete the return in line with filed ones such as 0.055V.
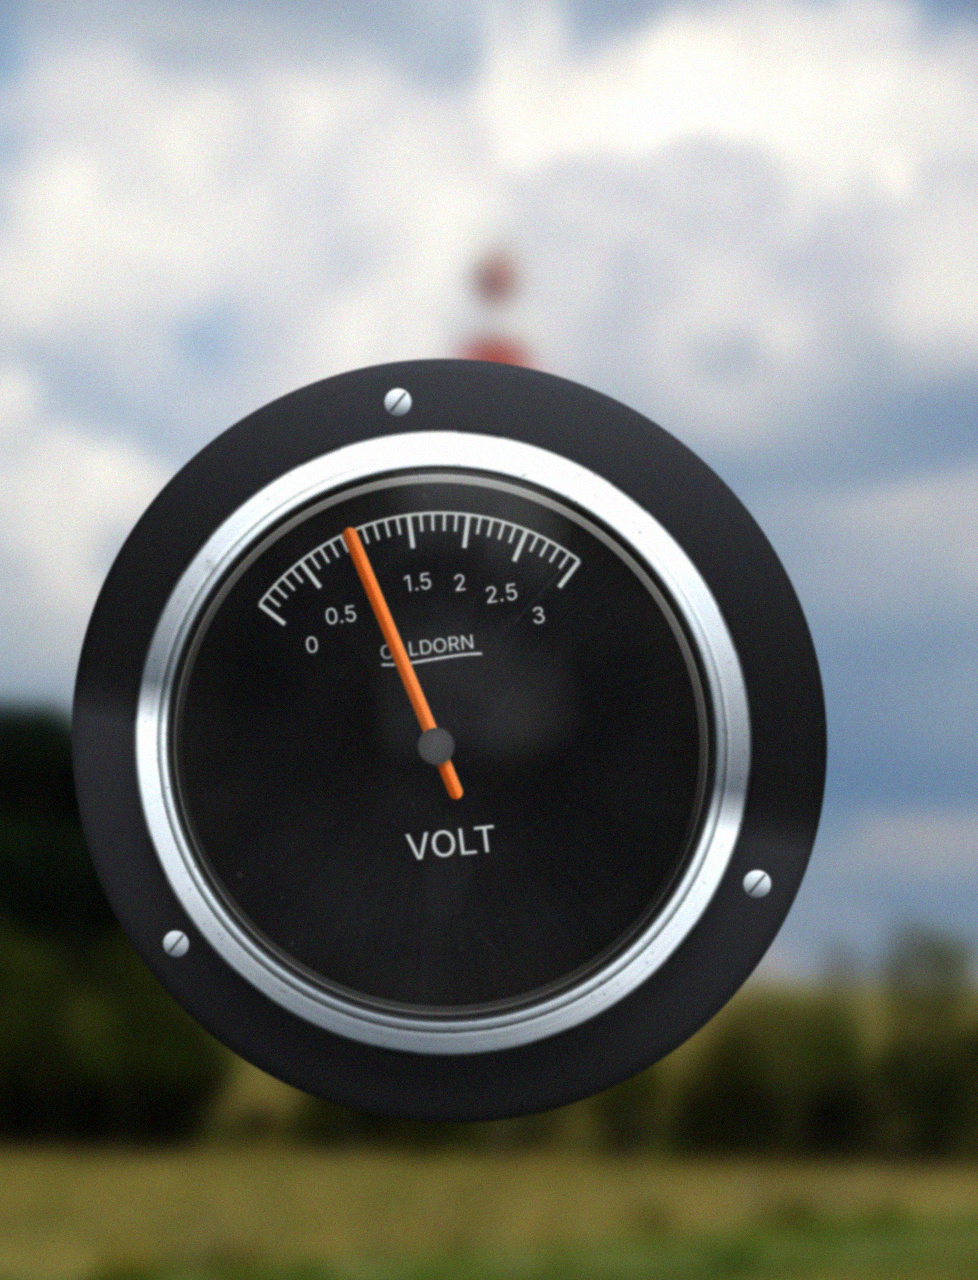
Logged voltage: 1V
